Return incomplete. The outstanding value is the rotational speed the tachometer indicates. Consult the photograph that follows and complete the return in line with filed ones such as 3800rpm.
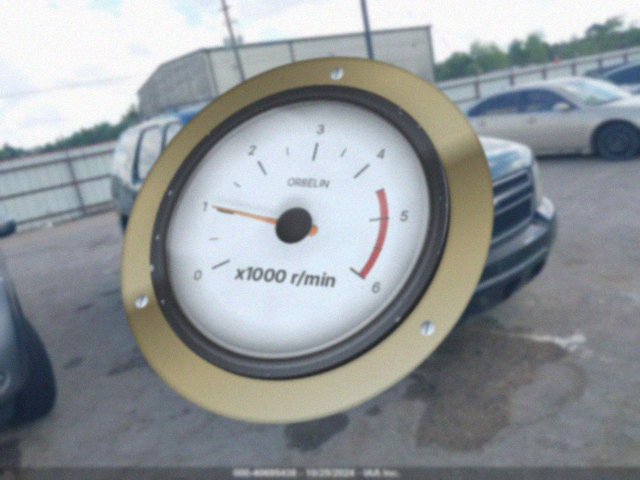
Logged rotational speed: 1000rpm
